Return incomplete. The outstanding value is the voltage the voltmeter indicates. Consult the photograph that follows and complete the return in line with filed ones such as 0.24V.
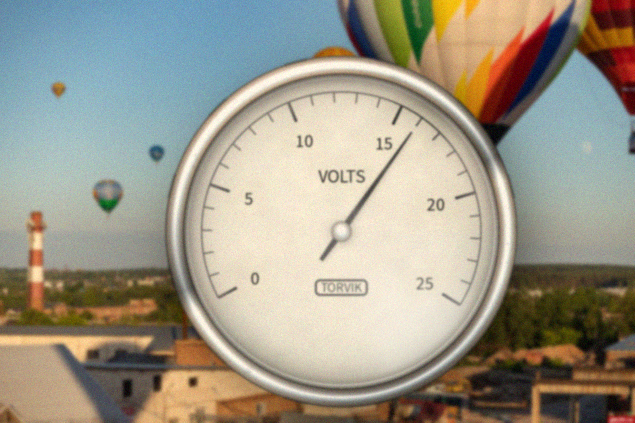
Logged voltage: 16V
